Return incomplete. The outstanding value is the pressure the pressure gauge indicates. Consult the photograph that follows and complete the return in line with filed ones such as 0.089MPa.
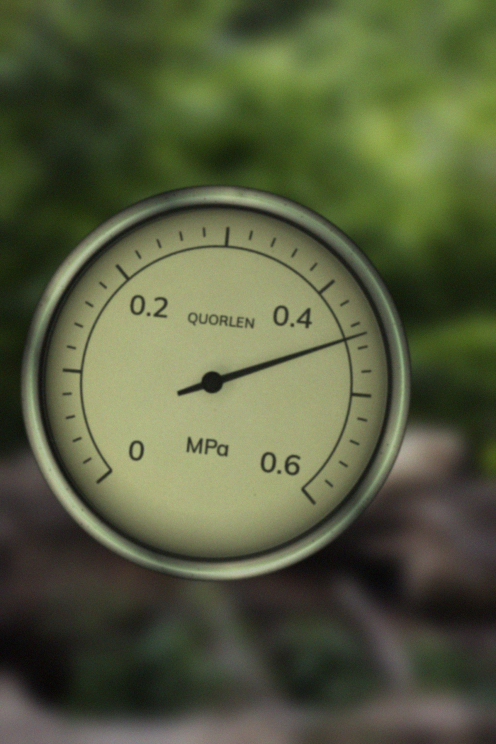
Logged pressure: 0.45MPa
